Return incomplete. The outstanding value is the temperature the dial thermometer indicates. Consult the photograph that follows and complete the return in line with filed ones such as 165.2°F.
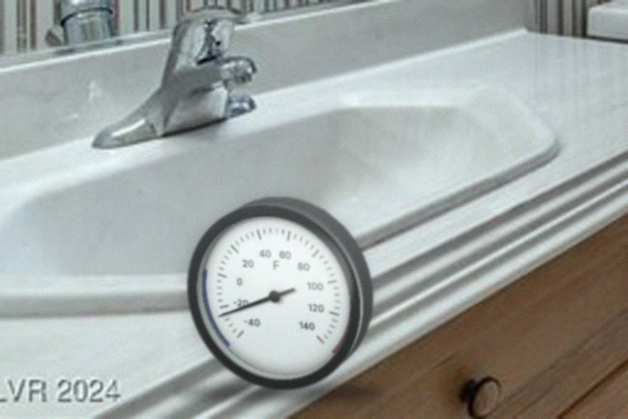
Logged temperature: -24°F
